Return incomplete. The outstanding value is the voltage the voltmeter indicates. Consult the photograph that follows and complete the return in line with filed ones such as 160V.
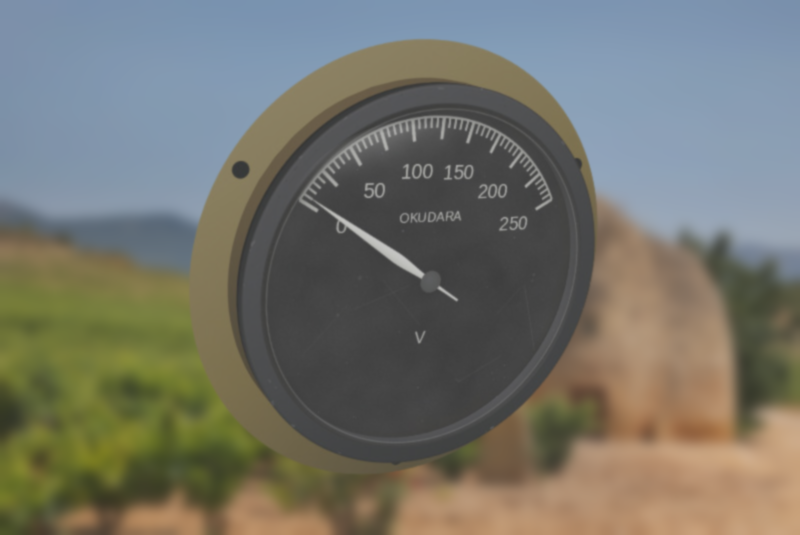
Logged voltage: 5V
